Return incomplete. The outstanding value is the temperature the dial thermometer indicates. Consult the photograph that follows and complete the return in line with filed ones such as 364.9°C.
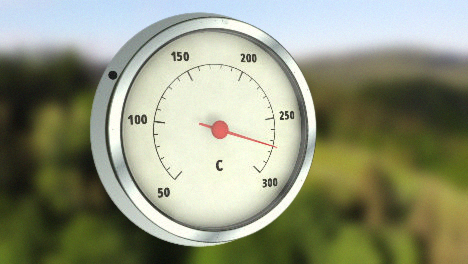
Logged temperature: 275°C
